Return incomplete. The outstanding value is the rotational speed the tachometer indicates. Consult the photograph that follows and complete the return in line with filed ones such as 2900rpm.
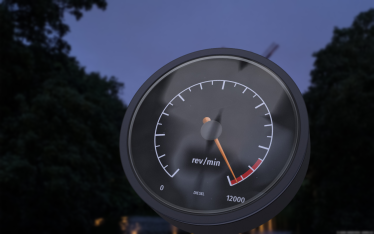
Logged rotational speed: 11750rpm
